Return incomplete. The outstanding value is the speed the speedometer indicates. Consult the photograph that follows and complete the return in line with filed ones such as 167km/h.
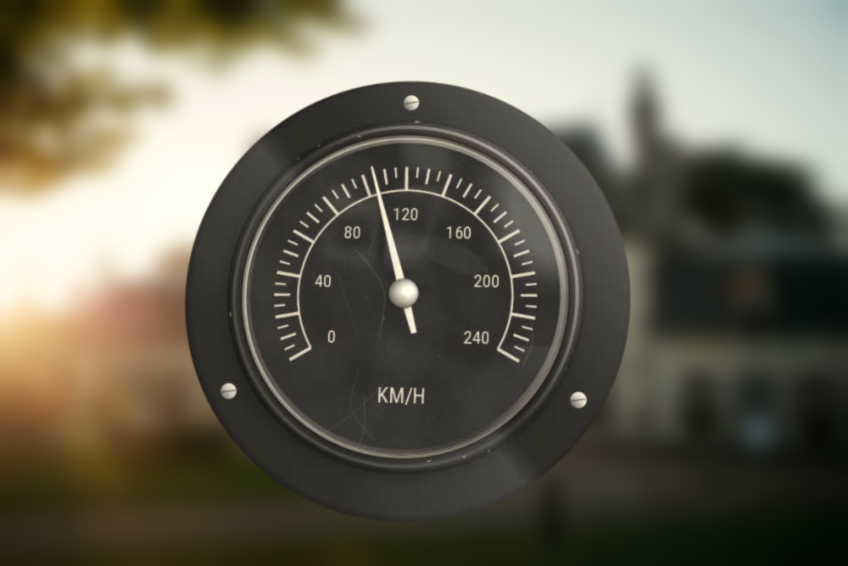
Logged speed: 105km/h
